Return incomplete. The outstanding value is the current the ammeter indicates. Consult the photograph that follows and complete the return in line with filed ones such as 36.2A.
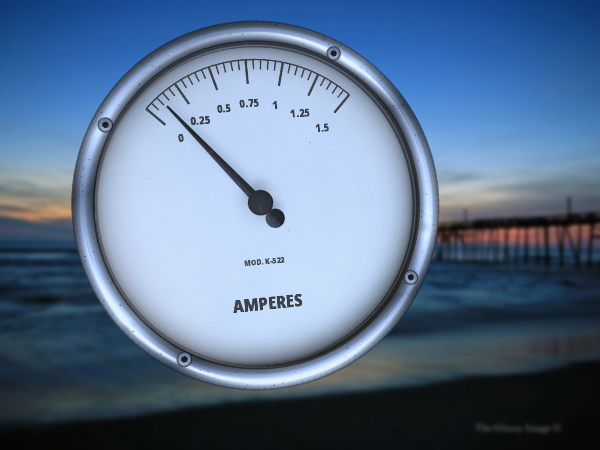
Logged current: 0.1A
